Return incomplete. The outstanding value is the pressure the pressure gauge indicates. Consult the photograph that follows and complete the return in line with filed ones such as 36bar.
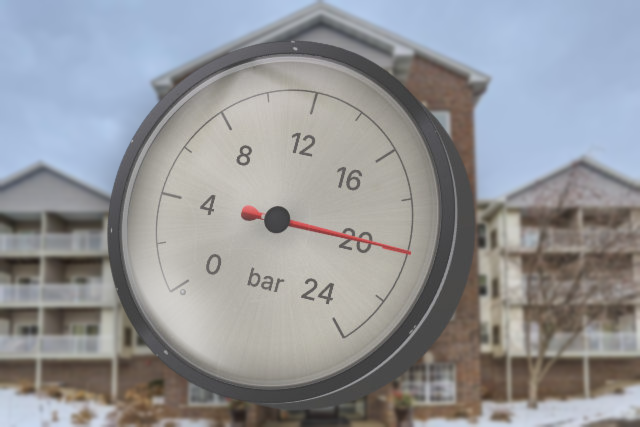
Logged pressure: 20bar
